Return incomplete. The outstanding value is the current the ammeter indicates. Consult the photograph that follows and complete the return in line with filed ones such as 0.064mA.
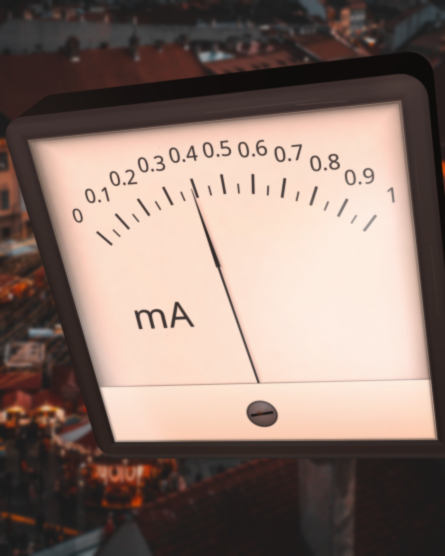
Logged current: 0.4mA
